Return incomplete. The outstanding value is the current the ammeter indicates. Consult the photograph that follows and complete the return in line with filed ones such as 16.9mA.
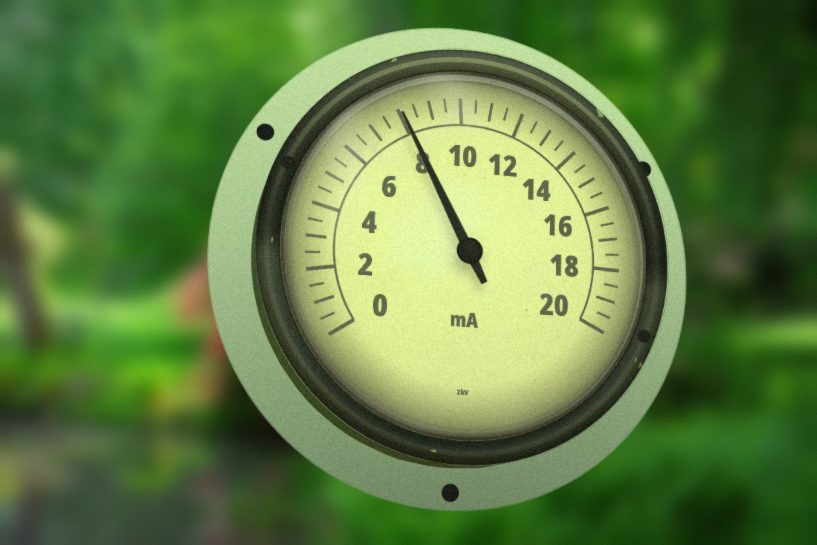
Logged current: 8mA
